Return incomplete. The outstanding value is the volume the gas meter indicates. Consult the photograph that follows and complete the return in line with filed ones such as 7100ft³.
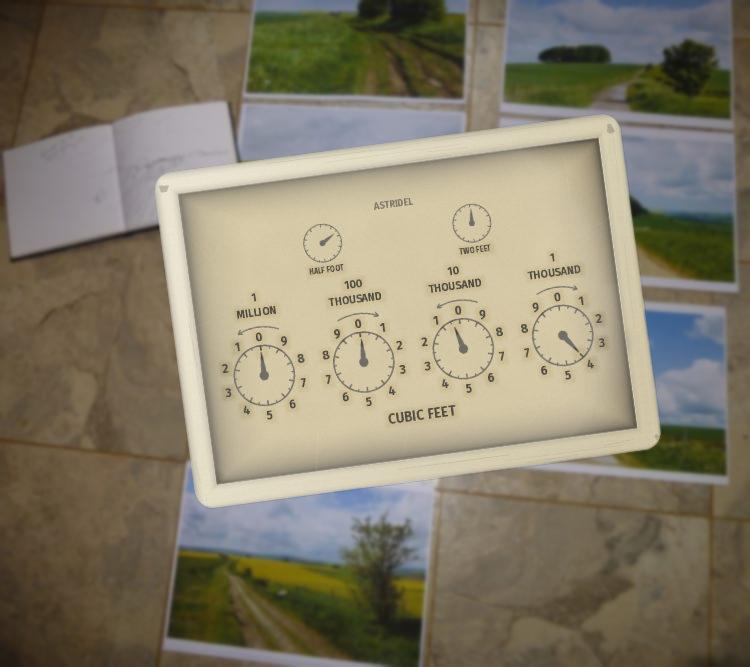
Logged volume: 400ft³
